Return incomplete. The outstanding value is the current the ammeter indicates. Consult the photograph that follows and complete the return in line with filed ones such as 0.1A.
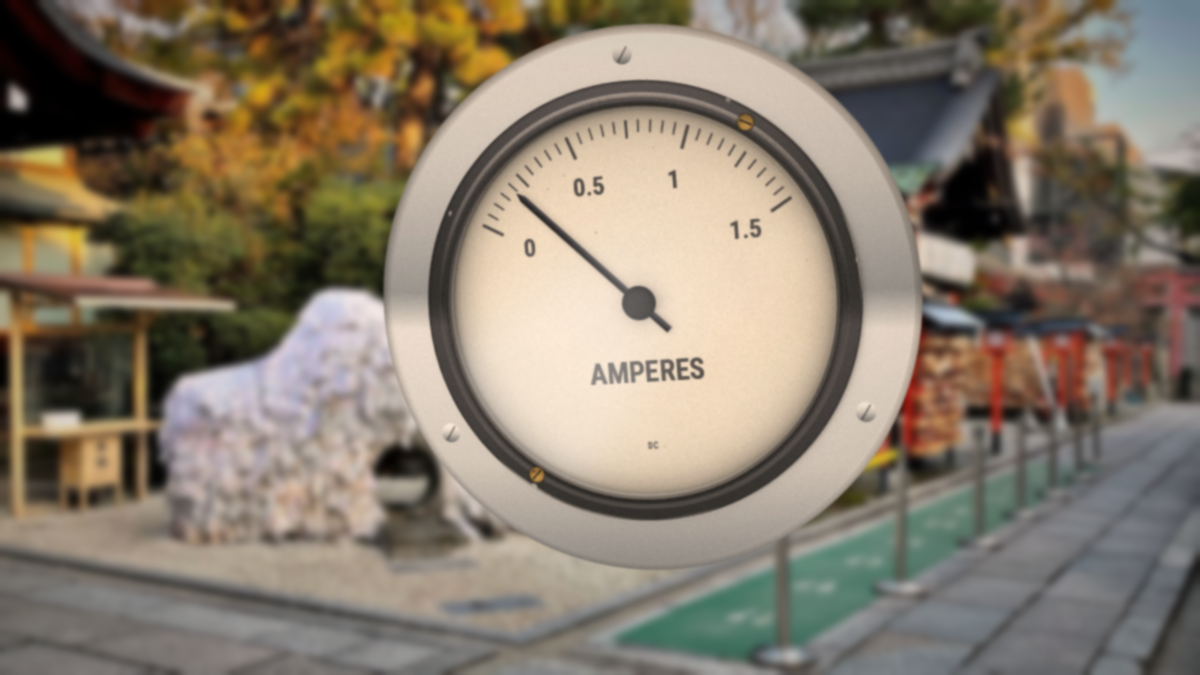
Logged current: 0.2A
